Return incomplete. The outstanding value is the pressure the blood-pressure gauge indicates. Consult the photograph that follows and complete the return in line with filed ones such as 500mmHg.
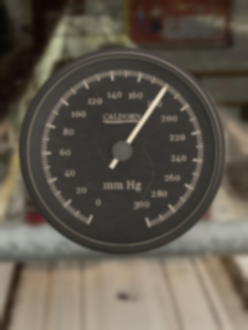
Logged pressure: 180mmHg
